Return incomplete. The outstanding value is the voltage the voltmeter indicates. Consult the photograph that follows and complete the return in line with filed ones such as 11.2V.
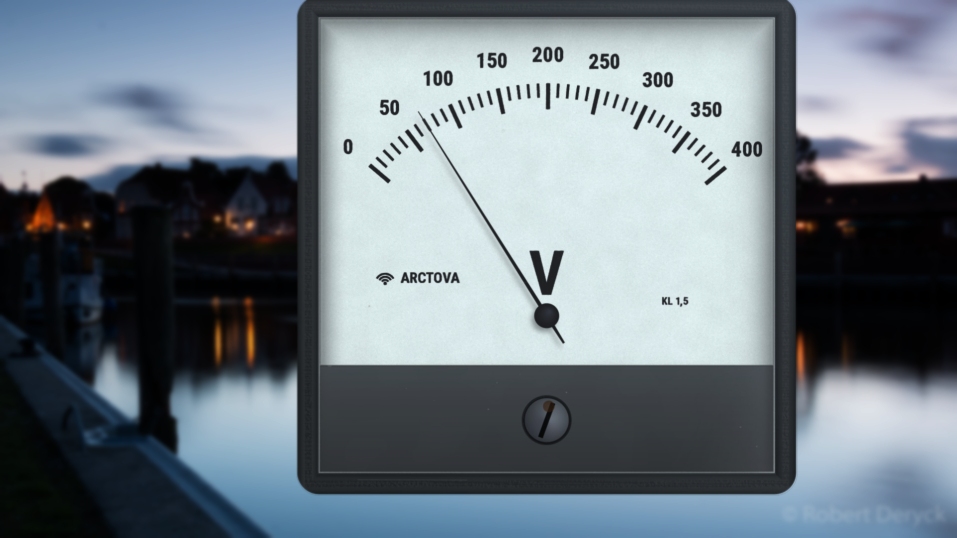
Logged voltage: 70V
